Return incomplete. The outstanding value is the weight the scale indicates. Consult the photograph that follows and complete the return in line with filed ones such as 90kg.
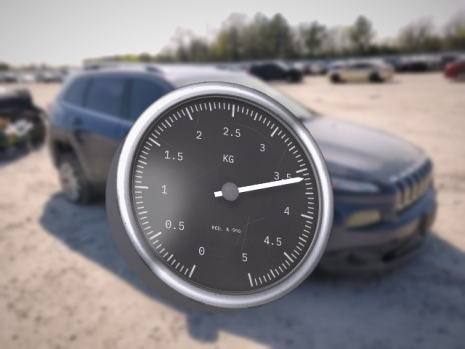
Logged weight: 3.6kg
